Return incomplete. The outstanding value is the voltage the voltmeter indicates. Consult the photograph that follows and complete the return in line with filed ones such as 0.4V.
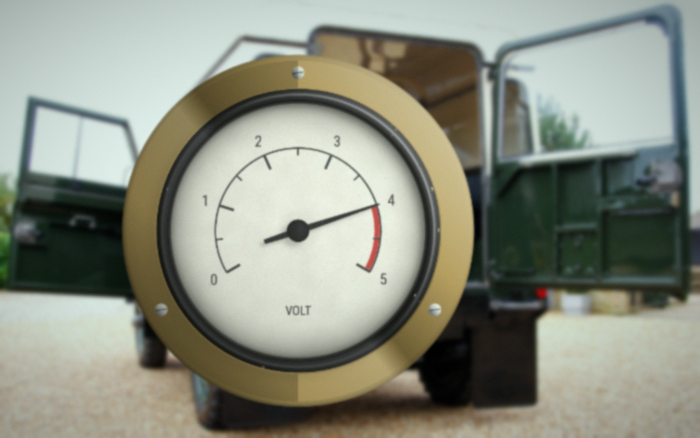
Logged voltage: 4V
